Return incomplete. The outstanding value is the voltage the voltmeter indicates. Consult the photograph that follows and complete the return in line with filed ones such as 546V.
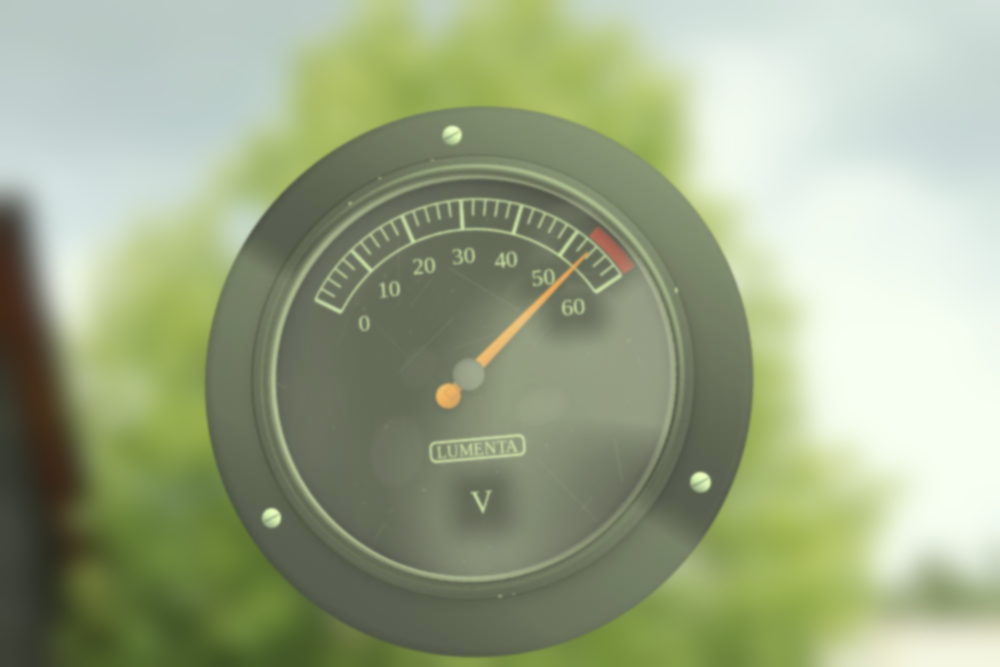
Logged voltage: 54V
